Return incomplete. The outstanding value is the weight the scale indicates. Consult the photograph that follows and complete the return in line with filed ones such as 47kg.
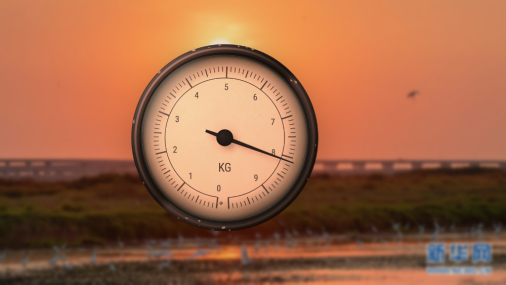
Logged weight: 8.1kg
